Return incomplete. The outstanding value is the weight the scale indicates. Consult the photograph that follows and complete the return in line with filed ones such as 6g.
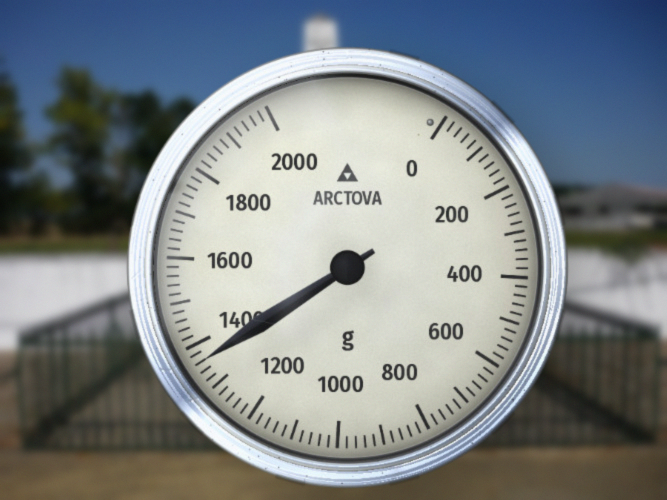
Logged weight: 1360g
